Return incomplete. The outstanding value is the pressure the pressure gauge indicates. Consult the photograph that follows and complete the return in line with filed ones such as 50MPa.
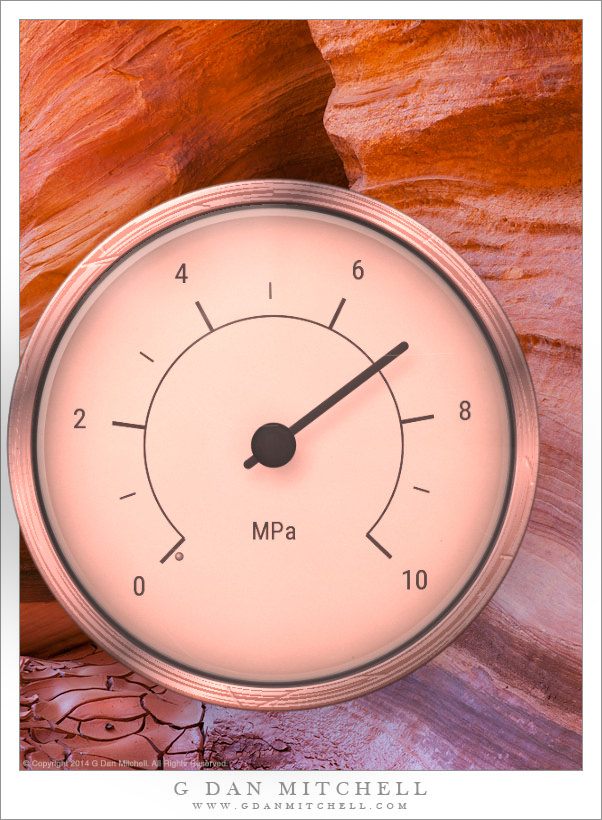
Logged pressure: 7MPa
